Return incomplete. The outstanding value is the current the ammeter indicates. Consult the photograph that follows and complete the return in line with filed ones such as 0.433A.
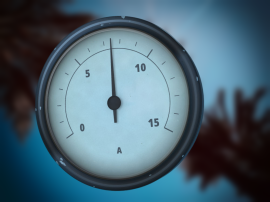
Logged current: 7.5A
